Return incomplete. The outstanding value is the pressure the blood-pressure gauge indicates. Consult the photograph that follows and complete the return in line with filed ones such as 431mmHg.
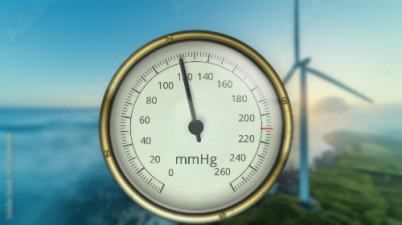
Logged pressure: 120mmHg
